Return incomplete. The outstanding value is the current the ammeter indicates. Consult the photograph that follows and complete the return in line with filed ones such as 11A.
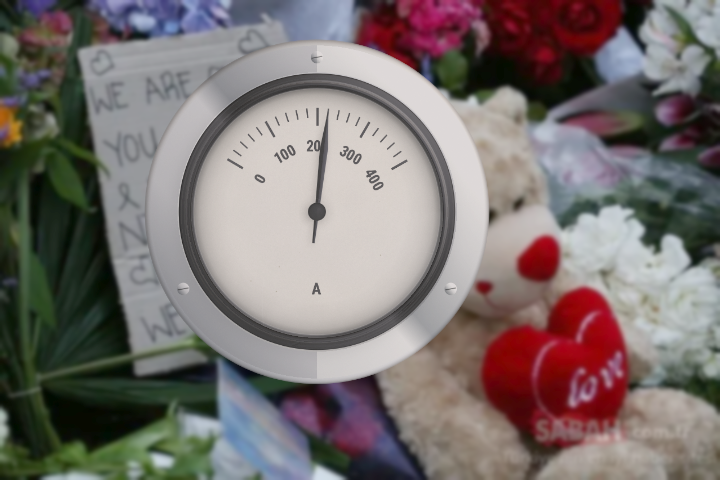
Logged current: 220A
